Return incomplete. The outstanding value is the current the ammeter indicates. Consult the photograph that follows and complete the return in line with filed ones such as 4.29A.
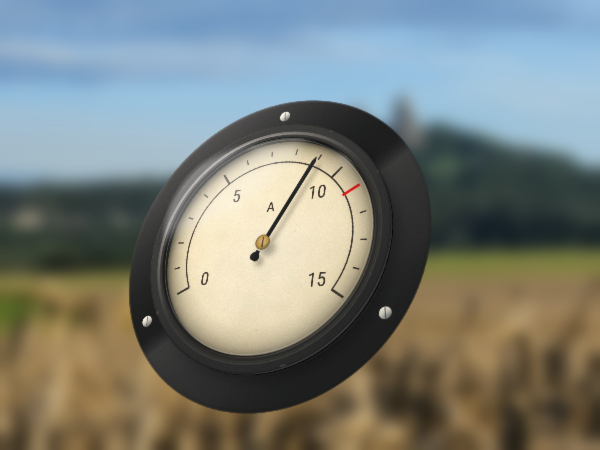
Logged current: 9A
